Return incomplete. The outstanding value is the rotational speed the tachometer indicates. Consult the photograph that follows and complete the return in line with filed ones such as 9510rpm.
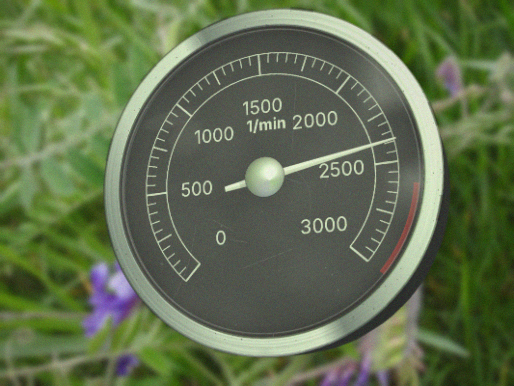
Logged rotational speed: 2400rpm
